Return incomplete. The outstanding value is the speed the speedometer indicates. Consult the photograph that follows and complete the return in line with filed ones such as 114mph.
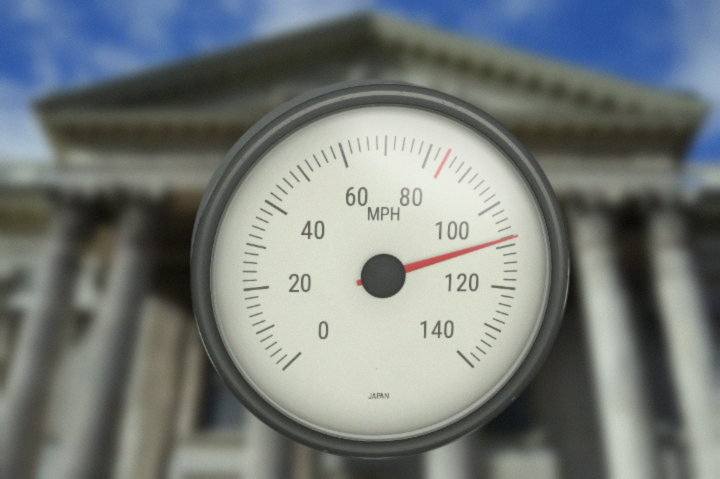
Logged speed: 108mph
